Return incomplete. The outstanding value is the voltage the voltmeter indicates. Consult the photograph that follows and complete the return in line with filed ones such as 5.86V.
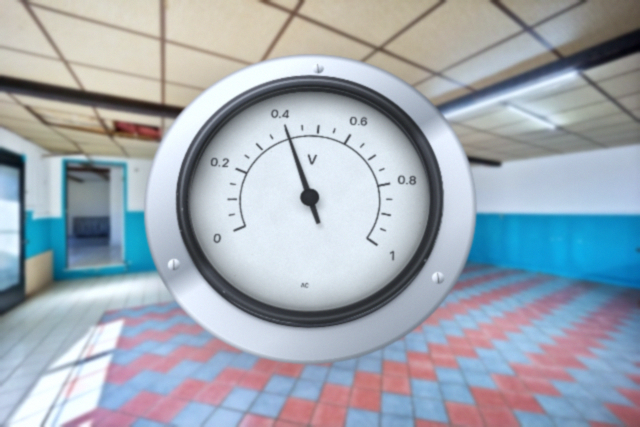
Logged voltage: 0.4V
